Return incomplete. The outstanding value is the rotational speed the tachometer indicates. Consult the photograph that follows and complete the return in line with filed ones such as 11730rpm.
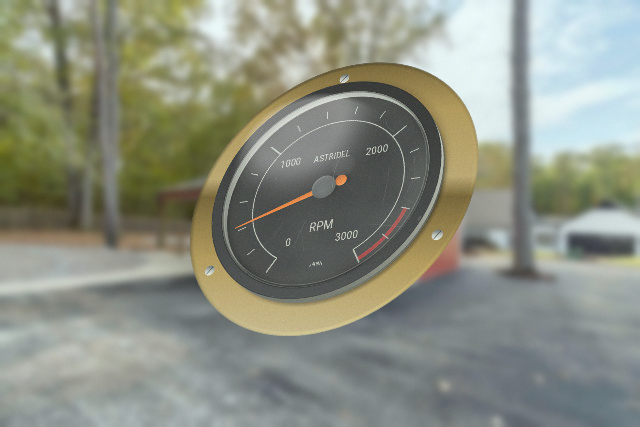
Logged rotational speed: 400rpm
